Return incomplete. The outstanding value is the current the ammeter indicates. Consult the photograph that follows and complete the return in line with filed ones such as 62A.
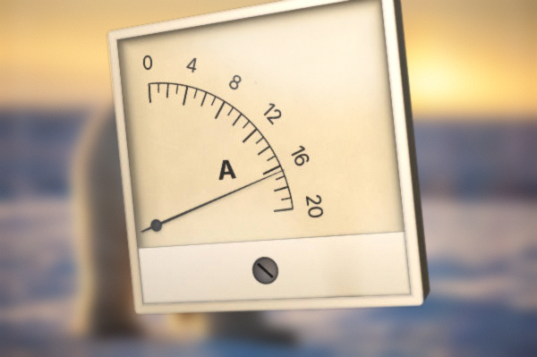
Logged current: 16.5A
